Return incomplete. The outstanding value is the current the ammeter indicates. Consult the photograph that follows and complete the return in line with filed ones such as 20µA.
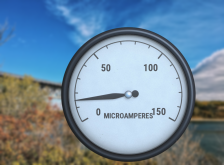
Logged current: 15µA
